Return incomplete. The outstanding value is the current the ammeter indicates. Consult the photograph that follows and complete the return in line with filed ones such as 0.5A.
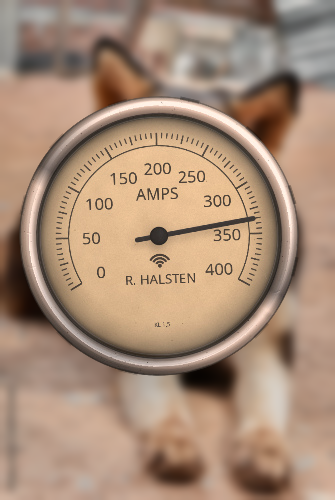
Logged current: 335A
